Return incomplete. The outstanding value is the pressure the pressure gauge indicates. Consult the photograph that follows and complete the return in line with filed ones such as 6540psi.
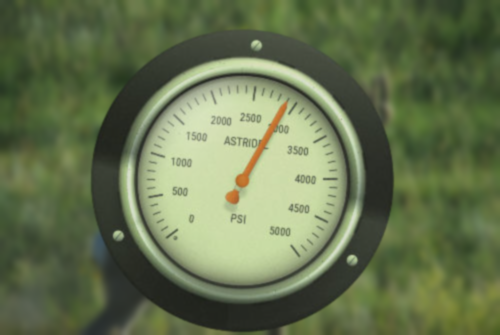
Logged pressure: 2900psi
